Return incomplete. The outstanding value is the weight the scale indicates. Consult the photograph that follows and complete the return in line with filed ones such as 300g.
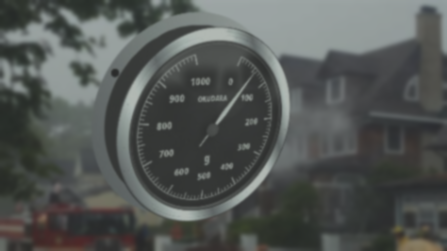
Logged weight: 50g
